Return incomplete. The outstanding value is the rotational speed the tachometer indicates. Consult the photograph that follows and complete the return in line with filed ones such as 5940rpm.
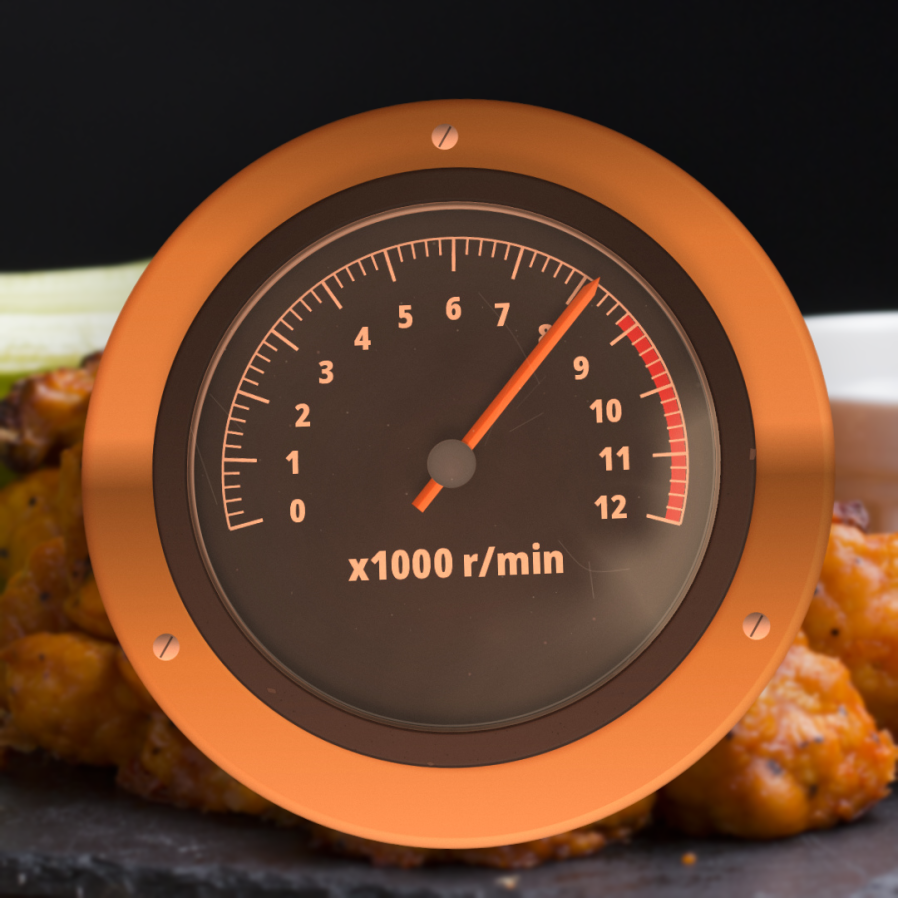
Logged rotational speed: 8200rpm
